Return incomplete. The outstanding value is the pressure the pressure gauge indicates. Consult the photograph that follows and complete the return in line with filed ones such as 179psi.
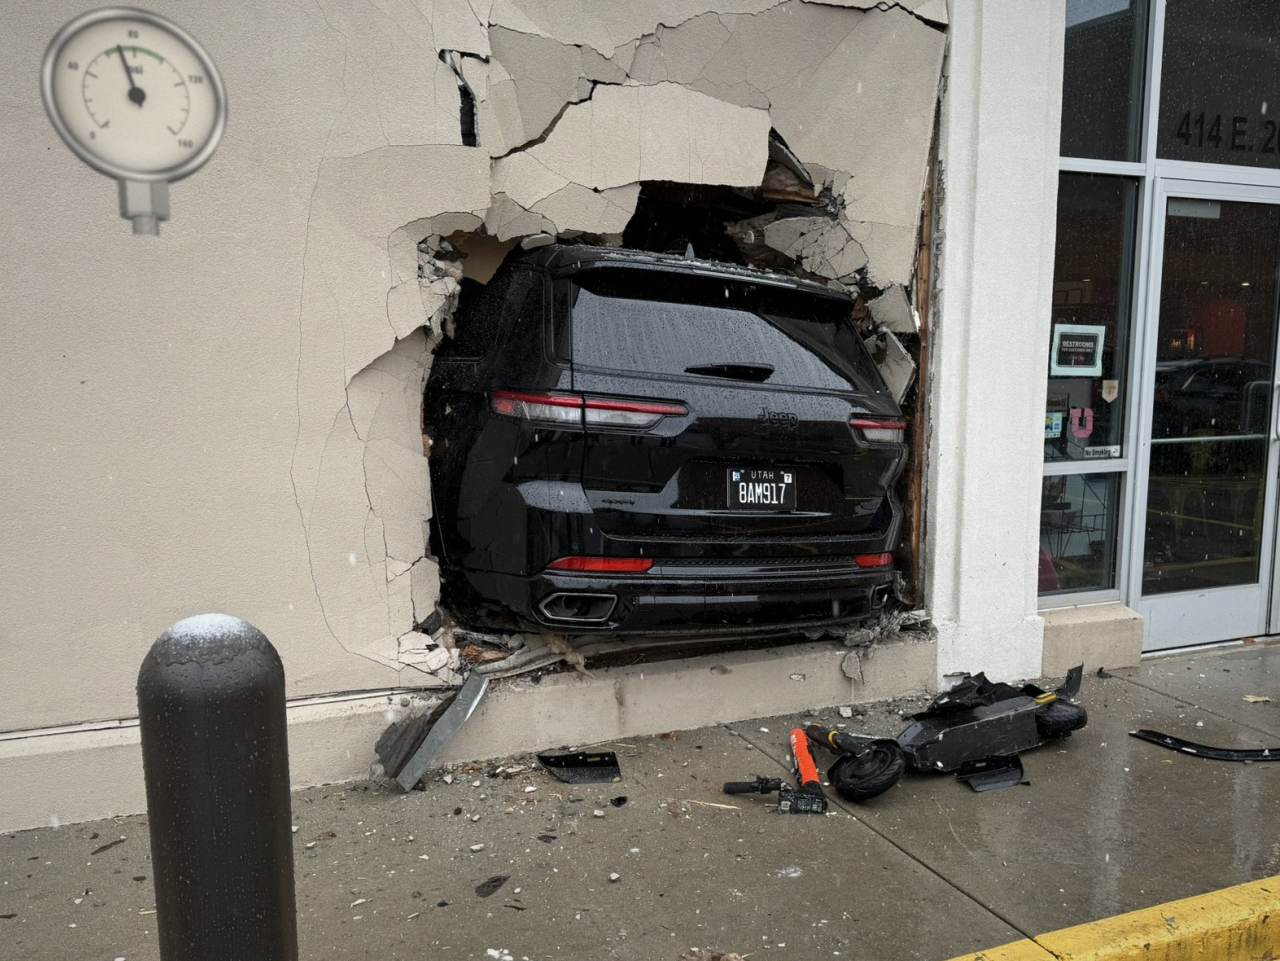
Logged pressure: 70psi
